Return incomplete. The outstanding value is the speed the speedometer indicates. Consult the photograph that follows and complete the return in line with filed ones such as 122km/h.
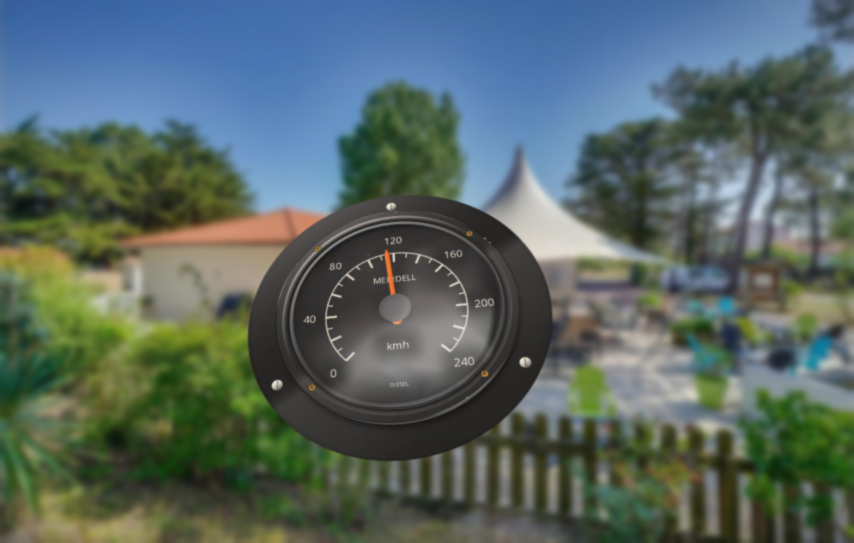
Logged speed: 115km/h
